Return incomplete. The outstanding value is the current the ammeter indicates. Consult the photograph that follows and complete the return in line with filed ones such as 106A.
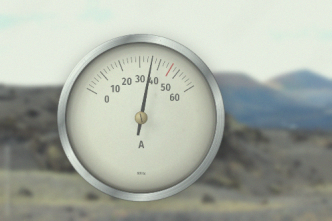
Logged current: 36A
